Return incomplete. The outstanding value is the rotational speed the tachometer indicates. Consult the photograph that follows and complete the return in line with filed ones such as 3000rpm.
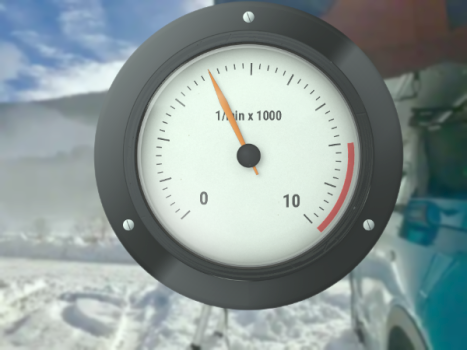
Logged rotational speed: 4000rpm
